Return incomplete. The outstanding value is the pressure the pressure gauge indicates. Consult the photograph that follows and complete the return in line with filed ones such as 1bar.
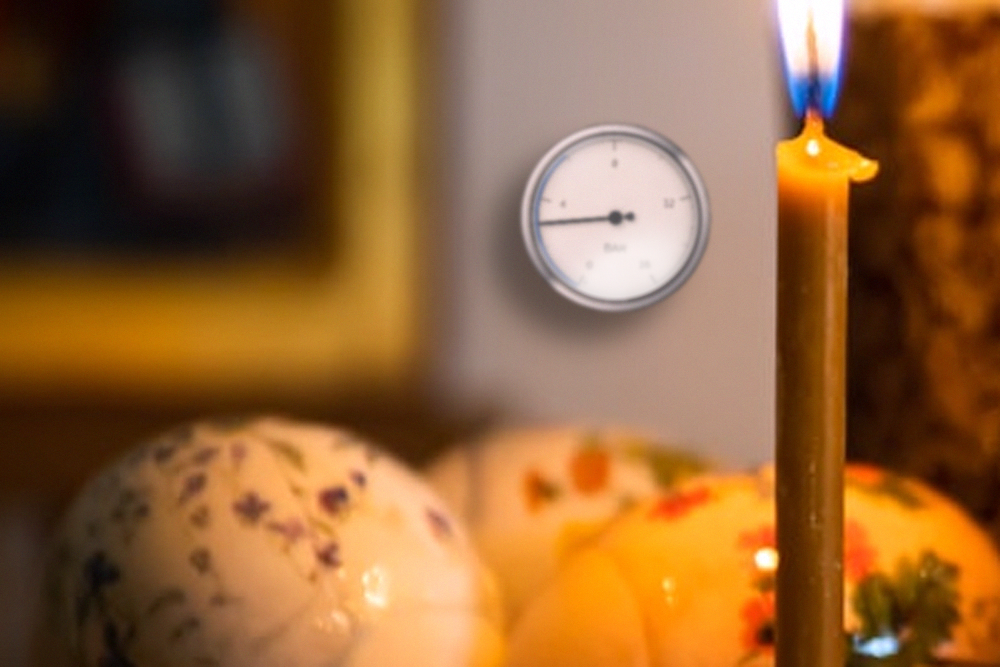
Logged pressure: 3bar
